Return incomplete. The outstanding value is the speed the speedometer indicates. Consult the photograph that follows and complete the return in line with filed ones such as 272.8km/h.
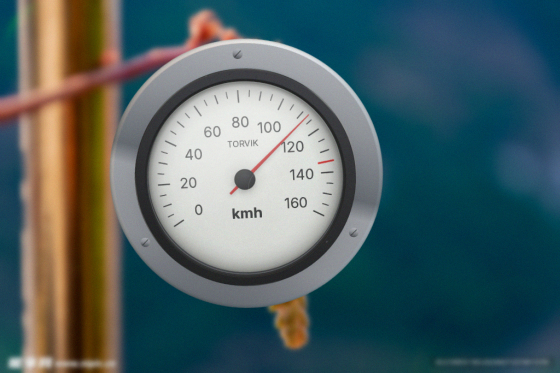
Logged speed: 112.5km/h
